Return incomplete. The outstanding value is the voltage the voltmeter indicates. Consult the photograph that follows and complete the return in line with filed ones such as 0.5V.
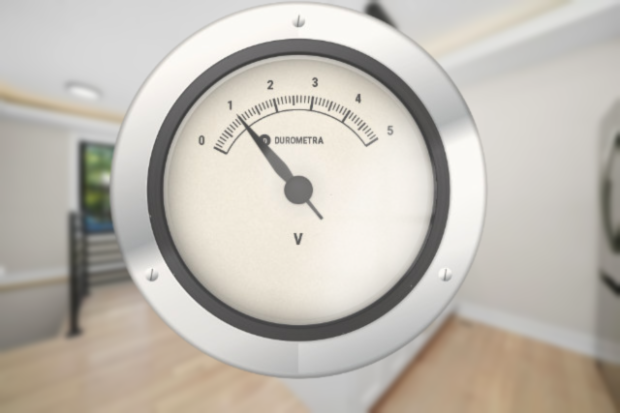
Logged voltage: 1V
